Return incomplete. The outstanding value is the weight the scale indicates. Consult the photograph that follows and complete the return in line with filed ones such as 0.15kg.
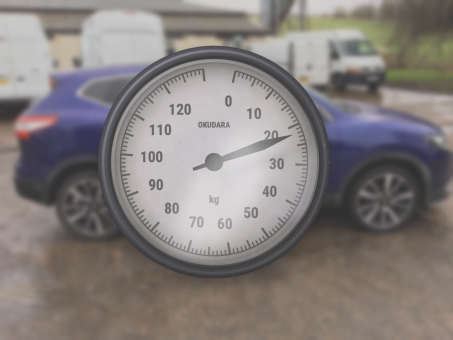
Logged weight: 22kg
